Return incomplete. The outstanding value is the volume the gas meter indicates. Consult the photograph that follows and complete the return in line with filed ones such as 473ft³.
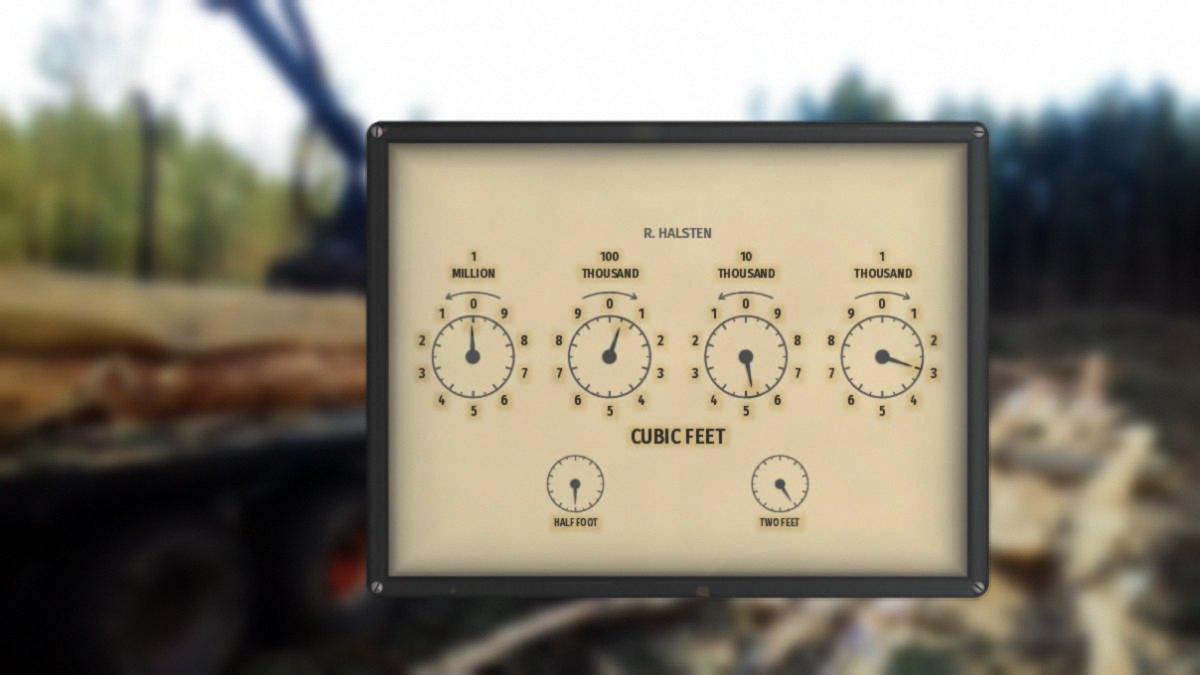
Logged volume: 5300ft³
